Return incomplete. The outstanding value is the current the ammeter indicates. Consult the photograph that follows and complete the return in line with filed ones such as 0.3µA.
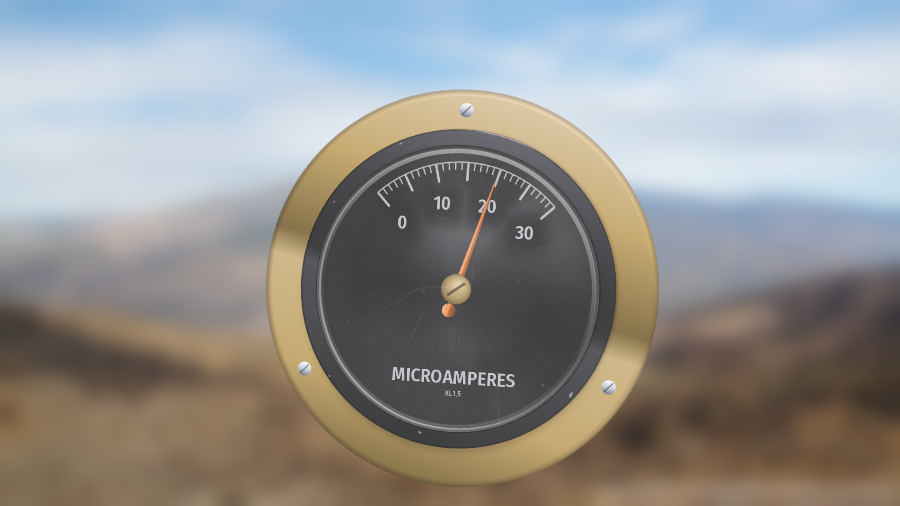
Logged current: 20µA
